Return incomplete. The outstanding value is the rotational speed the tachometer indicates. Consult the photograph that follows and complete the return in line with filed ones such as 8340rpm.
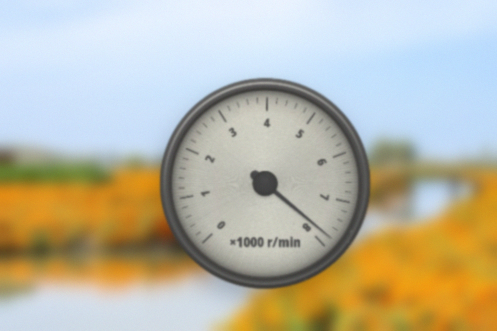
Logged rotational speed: 7800rpm
